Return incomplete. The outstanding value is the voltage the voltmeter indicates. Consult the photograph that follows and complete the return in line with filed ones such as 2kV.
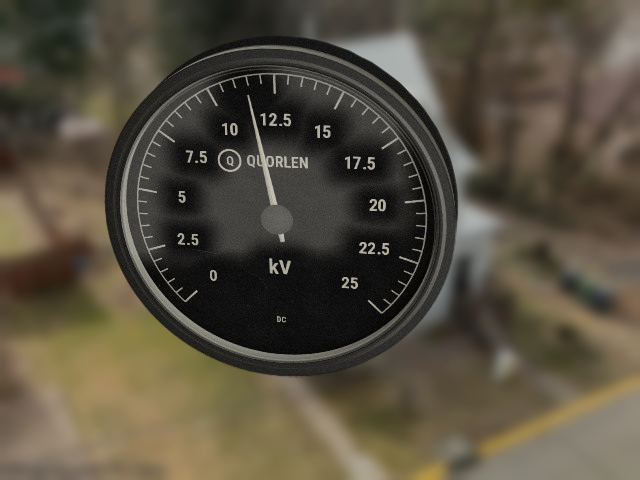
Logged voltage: 11.5kV
